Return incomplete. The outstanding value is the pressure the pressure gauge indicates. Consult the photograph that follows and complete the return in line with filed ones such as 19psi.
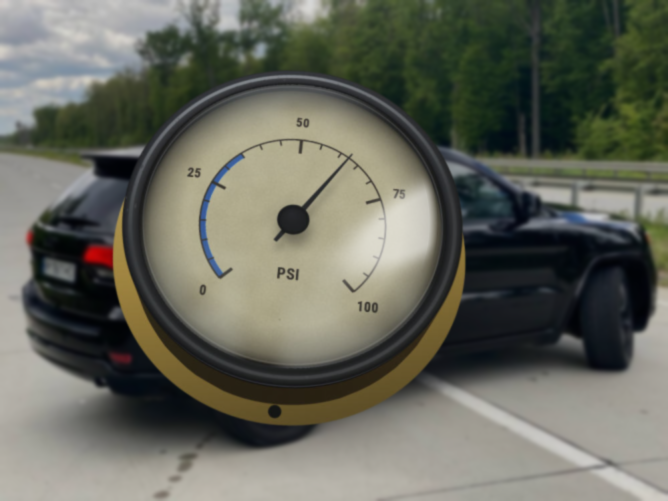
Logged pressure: 62.5psi
